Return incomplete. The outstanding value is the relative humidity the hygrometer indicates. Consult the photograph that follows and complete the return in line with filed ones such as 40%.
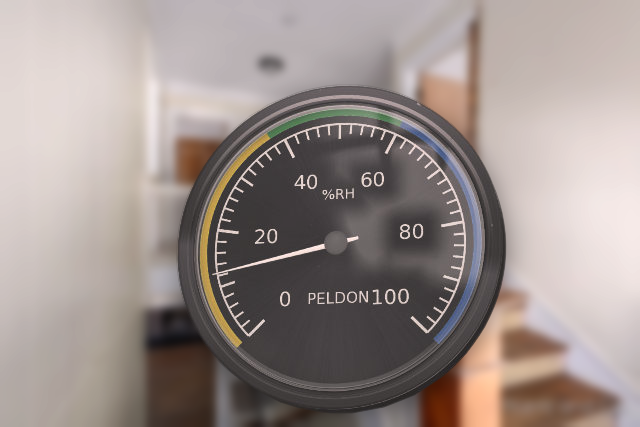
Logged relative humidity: 12%
